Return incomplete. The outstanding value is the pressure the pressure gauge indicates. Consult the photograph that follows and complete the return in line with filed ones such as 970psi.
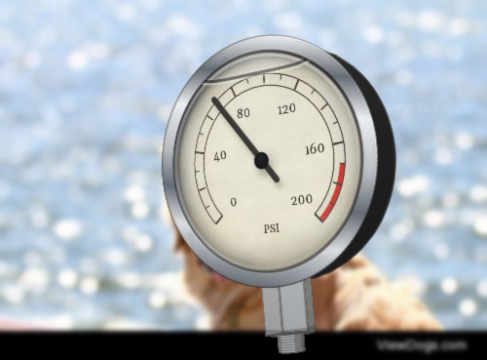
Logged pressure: 70psi
